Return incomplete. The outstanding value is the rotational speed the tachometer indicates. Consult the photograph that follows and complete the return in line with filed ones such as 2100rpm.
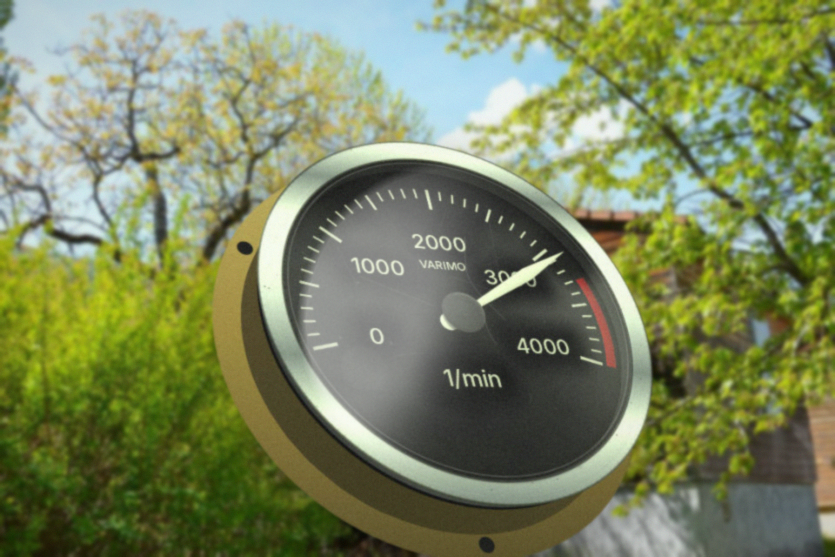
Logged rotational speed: 3100rpm
